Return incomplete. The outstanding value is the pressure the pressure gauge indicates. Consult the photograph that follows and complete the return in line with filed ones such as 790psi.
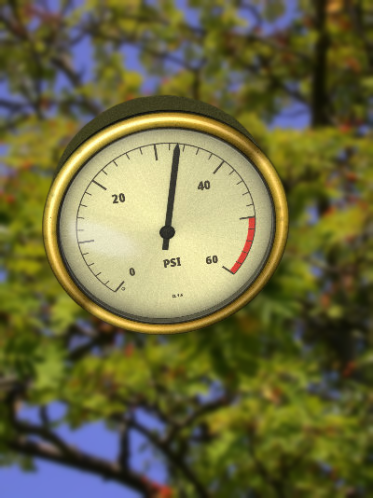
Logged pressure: 33psi
